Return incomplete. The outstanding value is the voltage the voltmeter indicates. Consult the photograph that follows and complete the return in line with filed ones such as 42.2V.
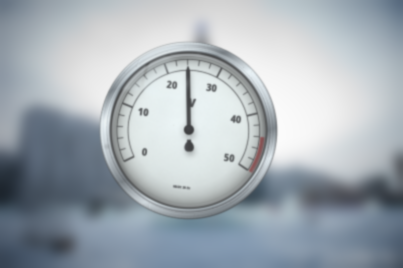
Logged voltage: 24V
